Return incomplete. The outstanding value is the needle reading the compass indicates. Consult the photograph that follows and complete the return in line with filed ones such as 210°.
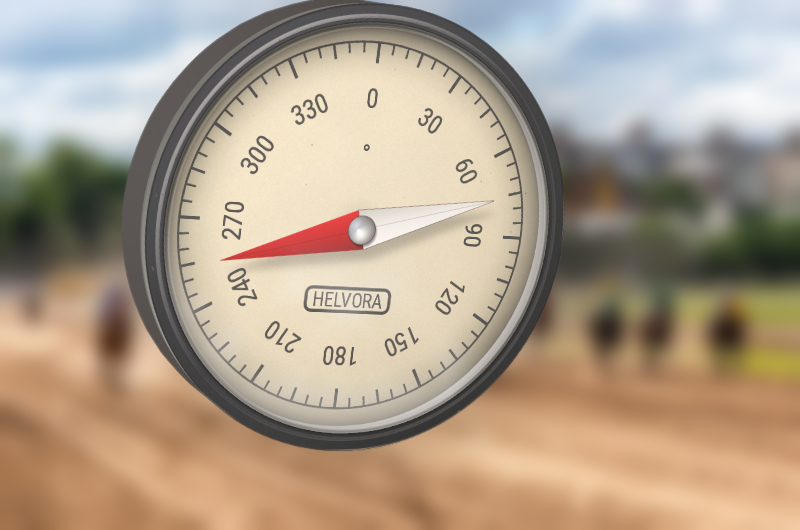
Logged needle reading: 255°
